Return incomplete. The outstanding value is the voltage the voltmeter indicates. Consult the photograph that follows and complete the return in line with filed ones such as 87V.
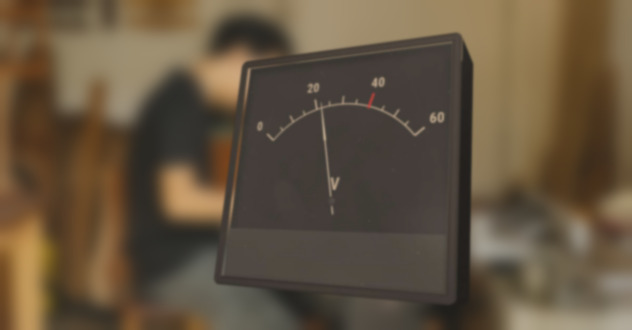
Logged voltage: 22.5V
